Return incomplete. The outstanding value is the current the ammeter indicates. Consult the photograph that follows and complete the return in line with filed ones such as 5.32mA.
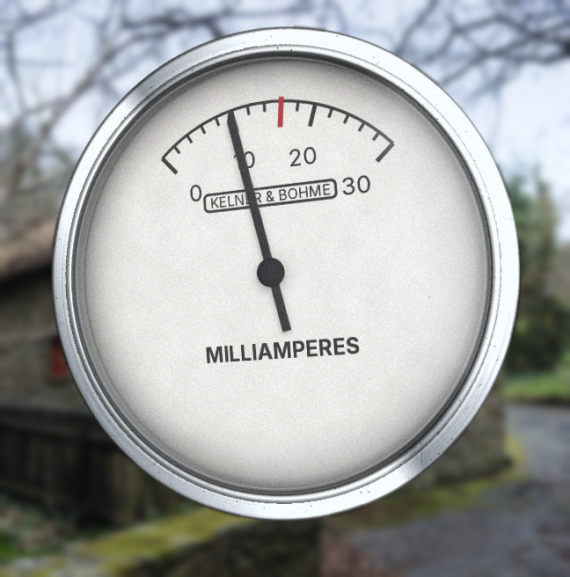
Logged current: 10mA
